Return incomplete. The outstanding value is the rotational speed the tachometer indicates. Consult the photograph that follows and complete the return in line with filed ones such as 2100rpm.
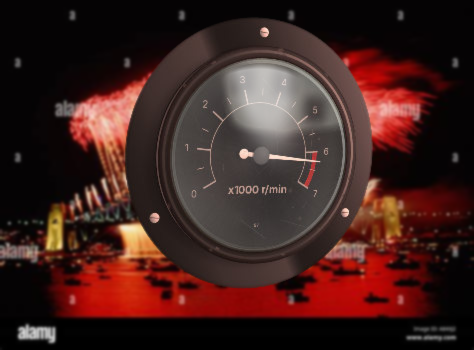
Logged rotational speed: 6250rpm
